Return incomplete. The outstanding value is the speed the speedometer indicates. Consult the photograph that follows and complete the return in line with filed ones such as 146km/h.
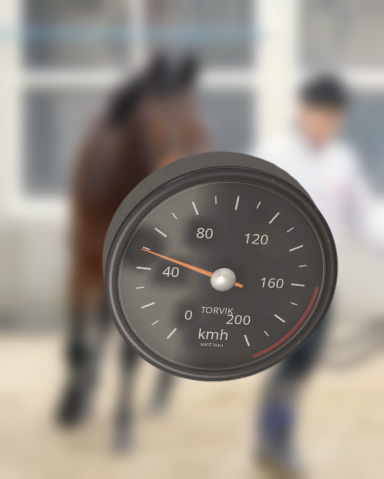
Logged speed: 50km/h
